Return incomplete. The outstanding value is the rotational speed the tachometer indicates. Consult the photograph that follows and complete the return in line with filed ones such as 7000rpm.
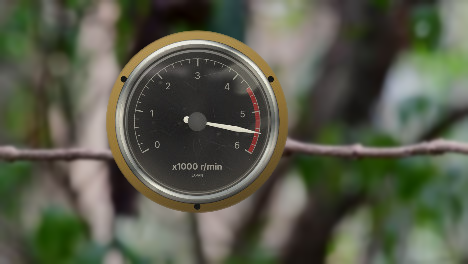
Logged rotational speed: 5500rpm
